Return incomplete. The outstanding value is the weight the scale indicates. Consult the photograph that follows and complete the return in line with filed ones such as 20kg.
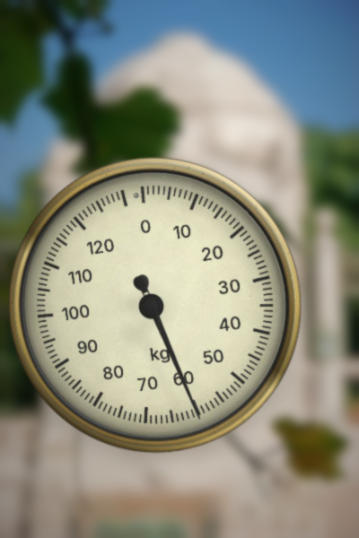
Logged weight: 60kg
